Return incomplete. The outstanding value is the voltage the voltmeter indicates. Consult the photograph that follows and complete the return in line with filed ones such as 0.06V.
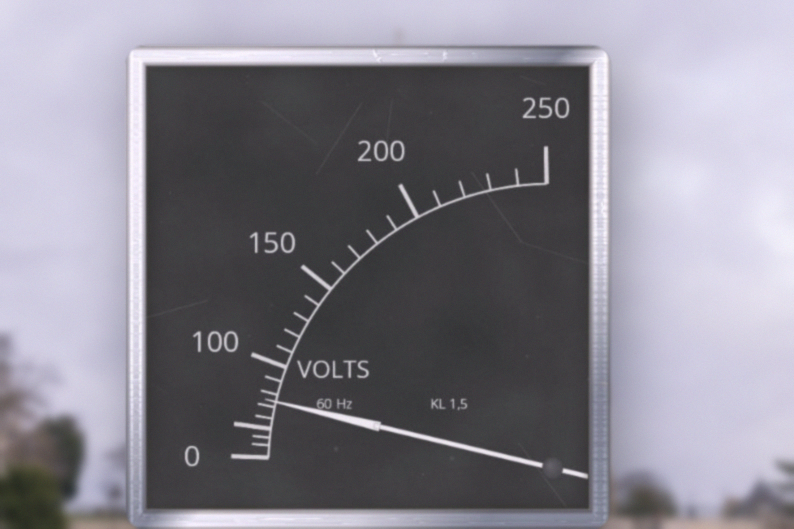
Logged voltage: 75V
